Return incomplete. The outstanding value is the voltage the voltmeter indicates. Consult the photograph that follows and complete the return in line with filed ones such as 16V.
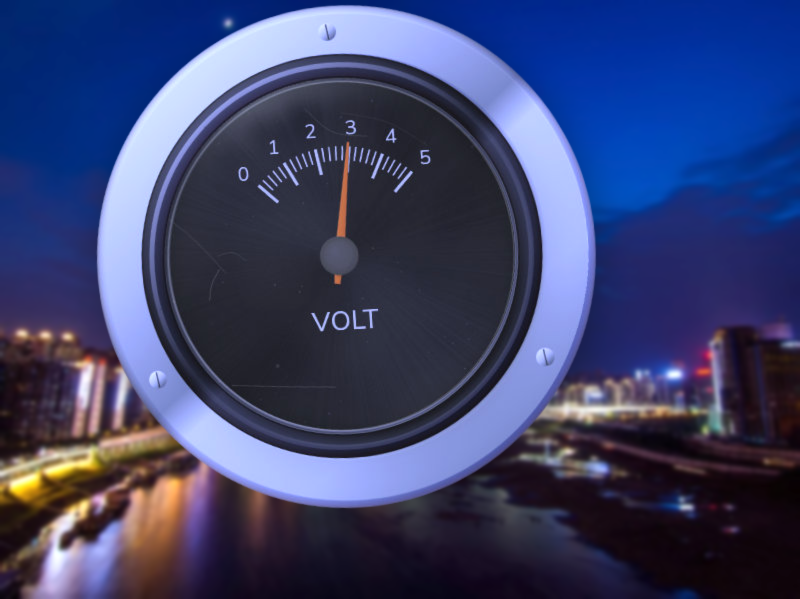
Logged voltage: 3V
